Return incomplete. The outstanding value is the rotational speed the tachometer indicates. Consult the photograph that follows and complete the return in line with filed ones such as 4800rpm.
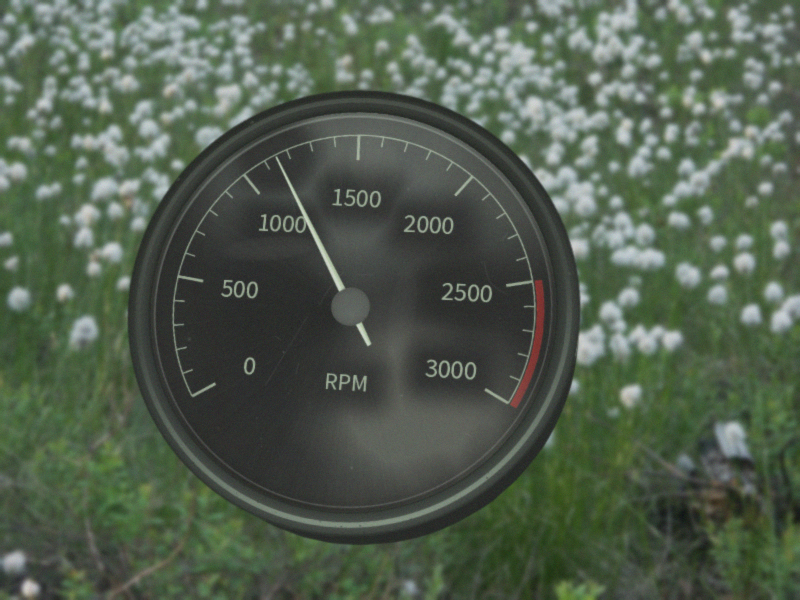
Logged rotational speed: 1150rpm
